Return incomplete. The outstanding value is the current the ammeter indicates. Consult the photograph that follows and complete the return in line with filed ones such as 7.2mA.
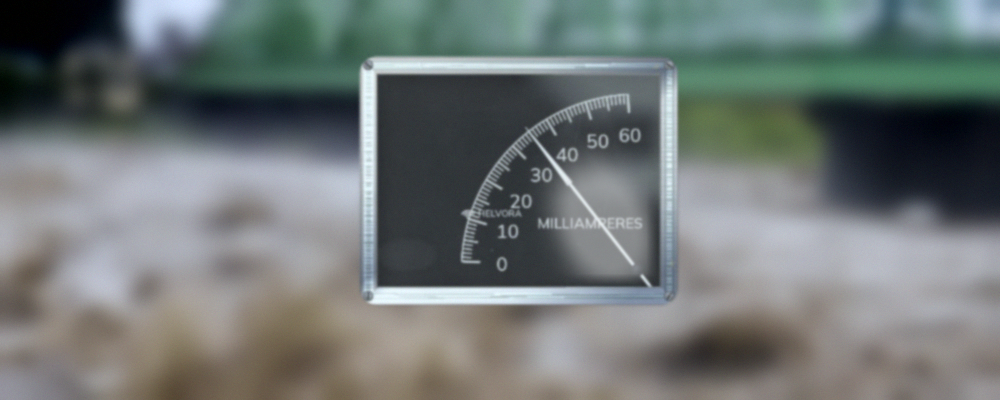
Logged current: 35mA
